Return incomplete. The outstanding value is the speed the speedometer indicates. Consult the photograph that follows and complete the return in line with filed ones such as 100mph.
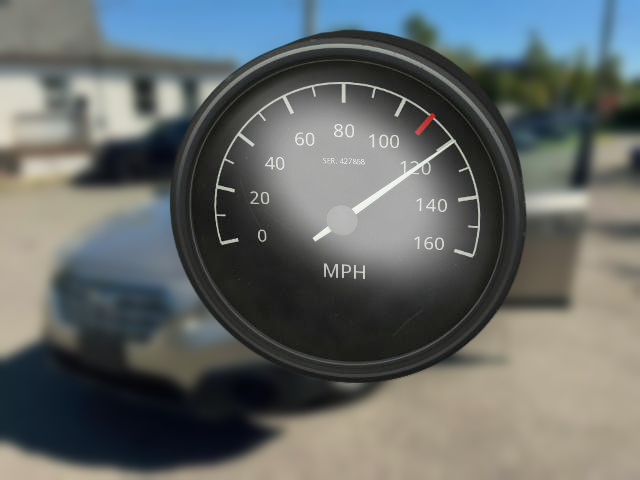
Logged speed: 120mph
